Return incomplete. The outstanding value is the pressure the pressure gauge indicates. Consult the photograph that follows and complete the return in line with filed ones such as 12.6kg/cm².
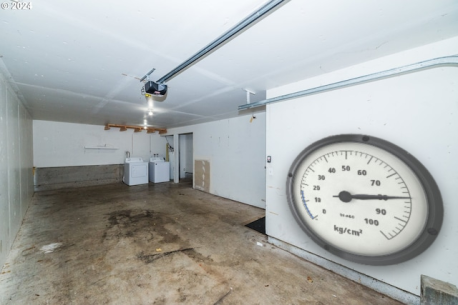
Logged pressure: 80kg/cm²
